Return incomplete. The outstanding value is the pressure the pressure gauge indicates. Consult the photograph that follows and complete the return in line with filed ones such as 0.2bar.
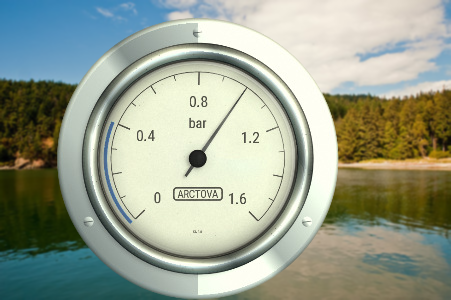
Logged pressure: 1bar
